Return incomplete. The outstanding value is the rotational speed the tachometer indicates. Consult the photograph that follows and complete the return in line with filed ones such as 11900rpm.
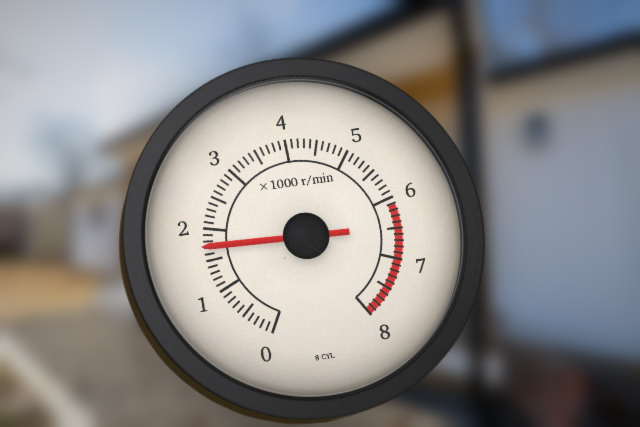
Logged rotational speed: 1700rpm
